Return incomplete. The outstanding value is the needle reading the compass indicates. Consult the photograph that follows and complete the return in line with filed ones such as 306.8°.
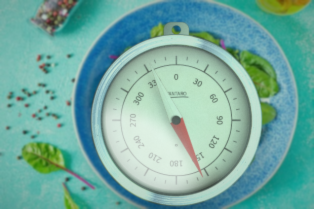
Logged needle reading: 155°
